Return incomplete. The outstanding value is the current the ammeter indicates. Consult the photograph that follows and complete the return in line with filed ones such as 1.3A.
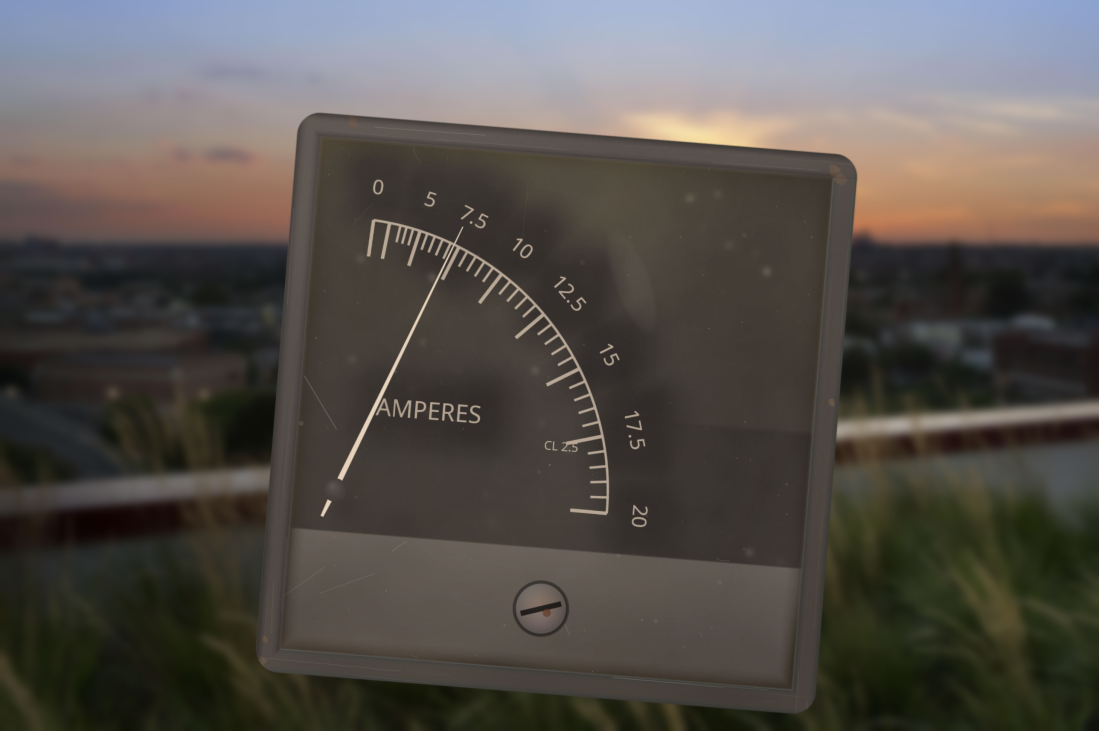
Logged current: 7.25A
